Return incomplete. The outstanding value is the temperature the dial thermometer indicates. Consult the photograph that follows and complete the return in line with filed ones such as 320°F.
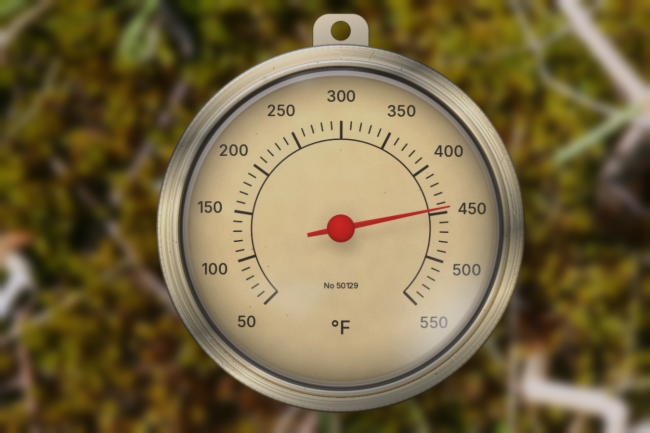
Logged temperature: 445°F
